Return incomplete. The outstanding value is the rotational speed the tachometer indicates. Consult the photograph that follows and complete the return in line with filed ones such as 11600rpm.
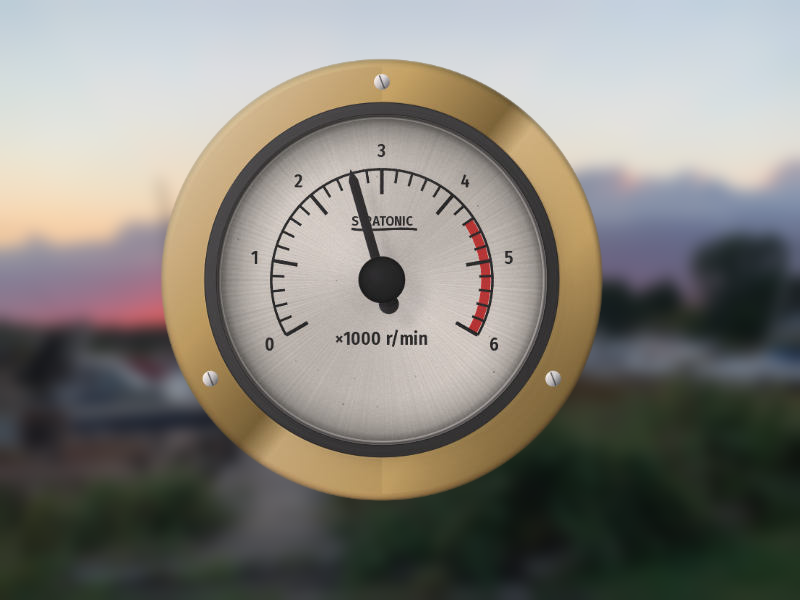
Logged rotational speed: 2600rpm
